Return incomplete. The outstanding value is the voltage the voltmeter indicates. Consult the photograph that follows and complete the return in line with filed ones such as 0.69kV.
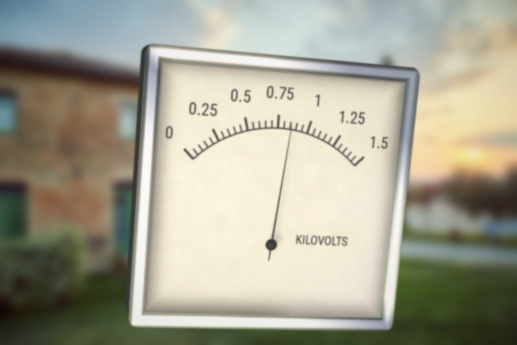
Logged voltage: 0.85kV
